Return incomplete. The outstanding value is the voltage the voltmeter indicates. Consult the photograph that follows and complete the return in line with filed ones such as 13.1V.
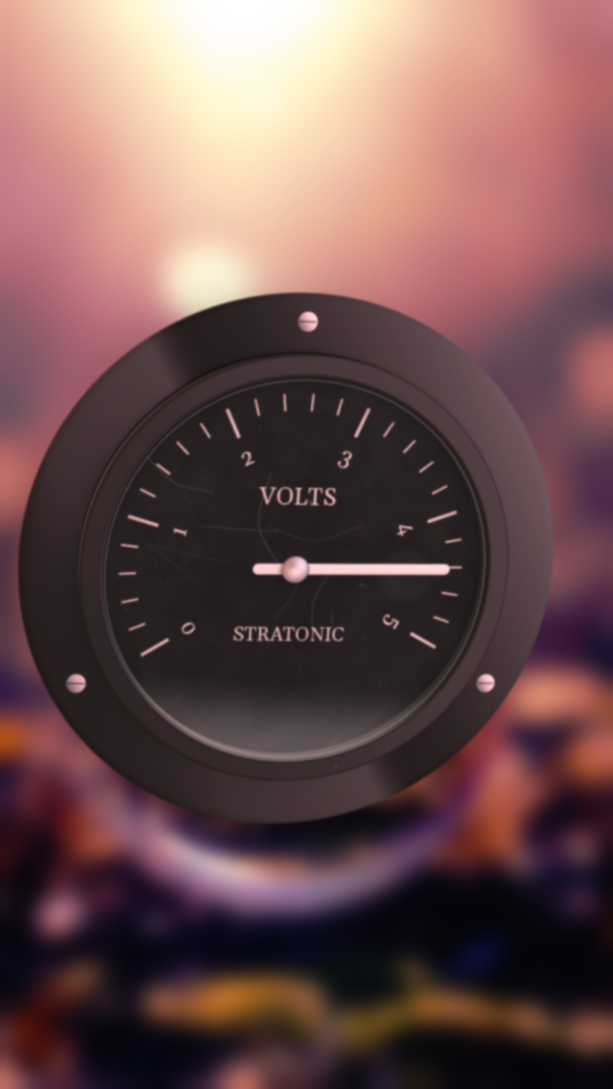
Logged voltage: 4.4V
